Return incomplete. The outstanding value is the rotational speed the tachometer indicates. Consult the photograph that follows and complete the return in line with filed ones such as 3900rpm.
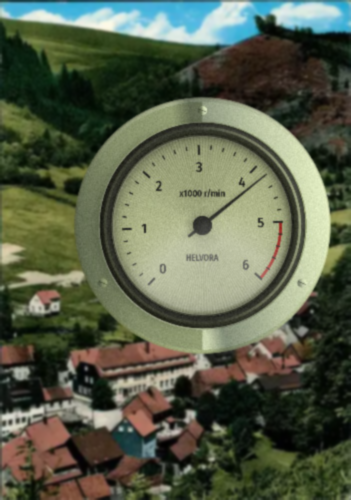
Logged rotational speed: 4200rpm
